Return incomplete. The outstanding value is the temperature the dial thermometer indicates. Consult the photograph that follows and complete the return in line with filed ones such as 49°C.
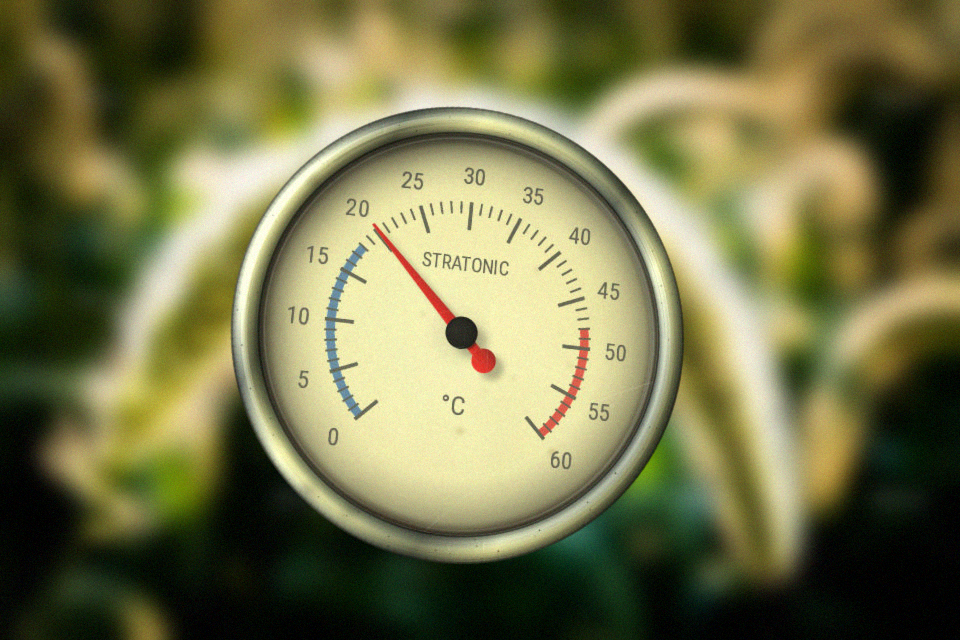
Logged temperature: 20°C
